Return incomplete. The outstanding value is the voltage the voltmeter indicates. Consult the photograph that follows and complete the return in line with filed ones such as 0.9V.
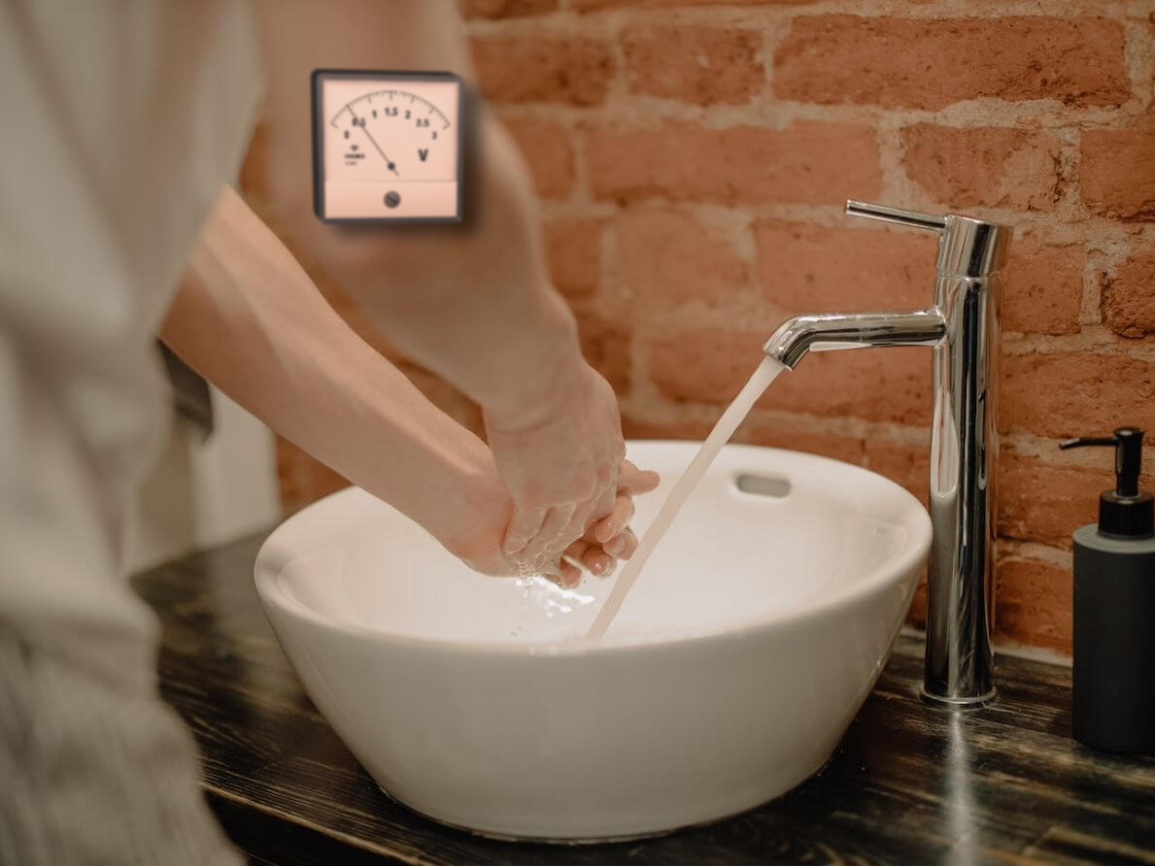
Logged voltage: 0.5V
